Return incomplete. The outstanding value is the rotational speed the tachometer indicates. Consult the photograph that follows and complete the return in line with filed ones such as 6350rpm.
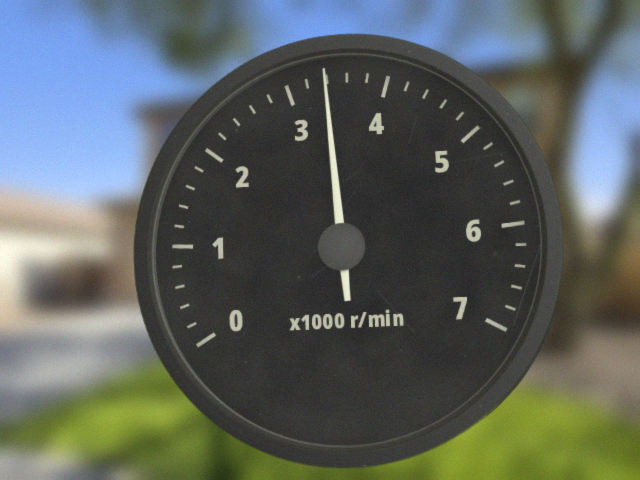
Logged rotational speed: 3400rpm
